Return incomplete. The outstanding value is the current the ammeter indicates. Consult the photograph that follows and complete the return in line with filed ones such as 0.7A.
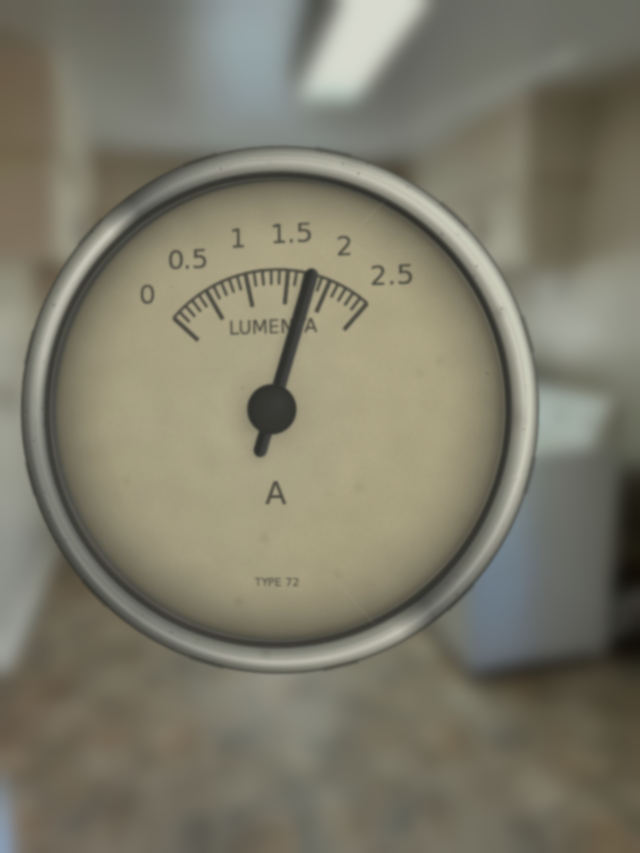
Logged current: 1.8A
